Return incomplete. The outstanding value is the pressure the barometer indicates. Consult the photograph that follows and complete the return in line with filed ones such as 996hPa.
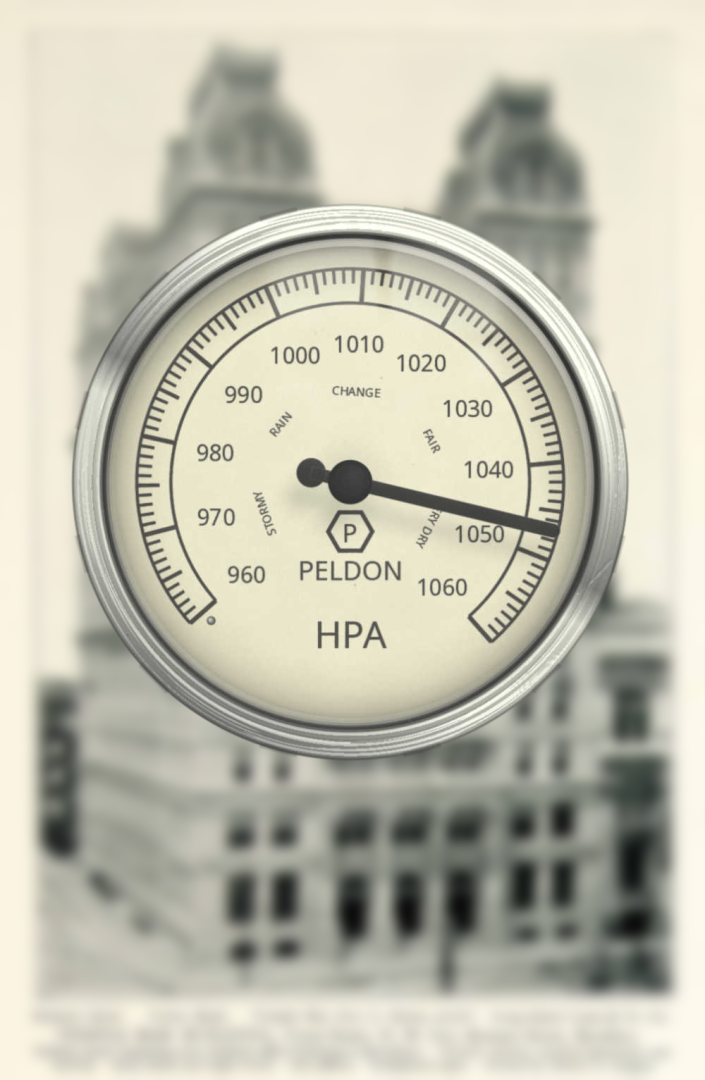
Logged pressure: 1047hPa
